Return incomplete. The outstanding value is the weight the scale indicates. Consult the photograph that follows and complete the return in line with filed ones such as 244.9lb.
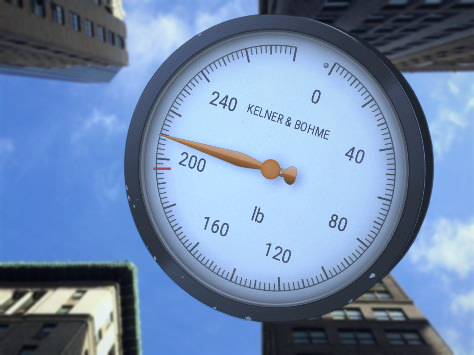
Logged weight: 210lb
